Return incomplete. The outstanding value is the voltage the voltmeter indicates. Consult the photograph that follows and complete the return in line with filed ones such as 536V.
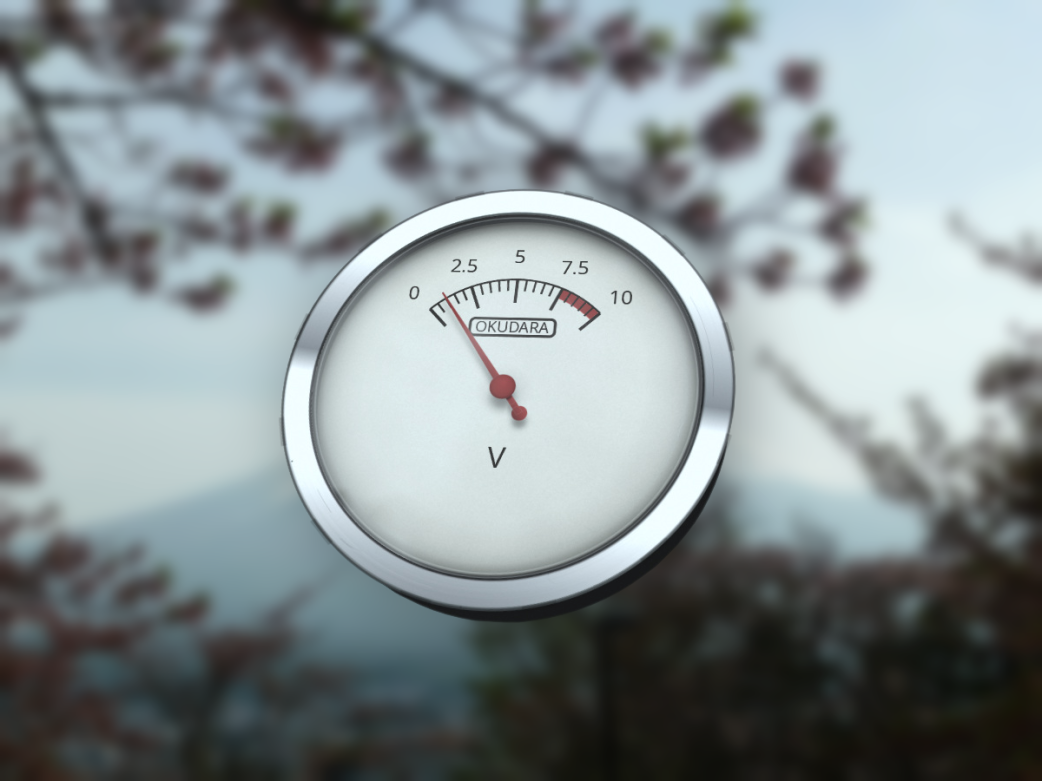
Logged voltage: 1V
